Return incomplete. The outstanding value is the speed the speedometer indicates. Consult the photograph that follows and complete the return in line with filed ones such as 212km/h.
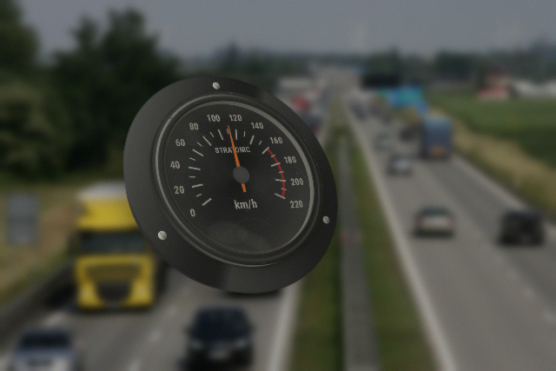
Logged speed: 110km/h
